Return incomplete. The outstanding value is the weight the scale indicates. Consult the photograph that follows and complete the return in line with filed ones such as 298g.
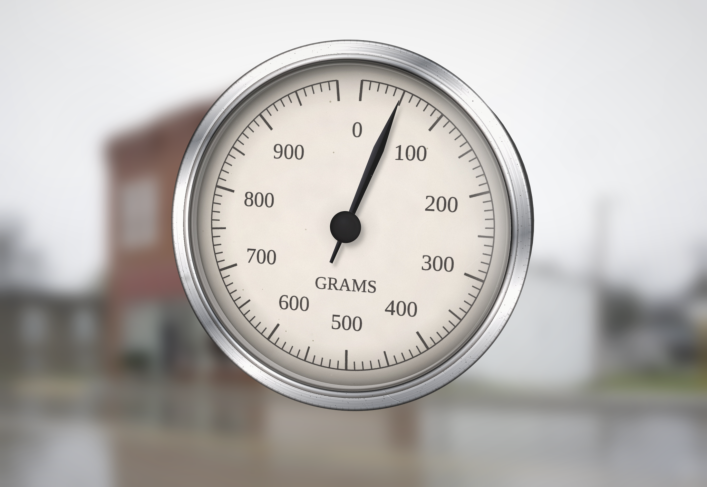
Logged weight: 50g
